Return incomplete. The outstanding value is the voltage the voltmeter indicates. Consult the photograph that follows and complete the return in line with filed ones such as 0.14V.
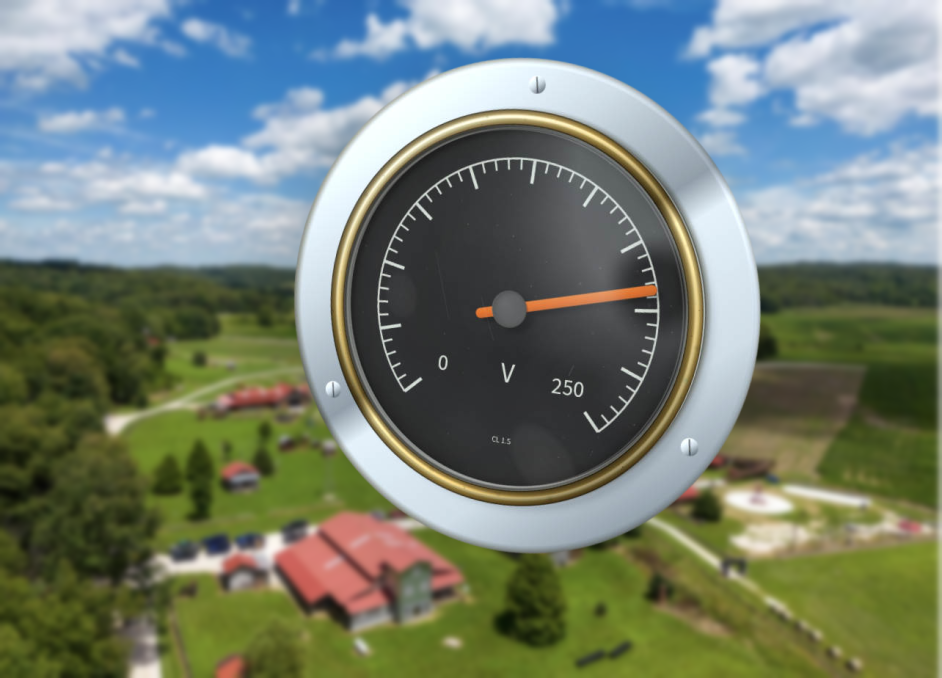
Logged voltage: 192.5V
